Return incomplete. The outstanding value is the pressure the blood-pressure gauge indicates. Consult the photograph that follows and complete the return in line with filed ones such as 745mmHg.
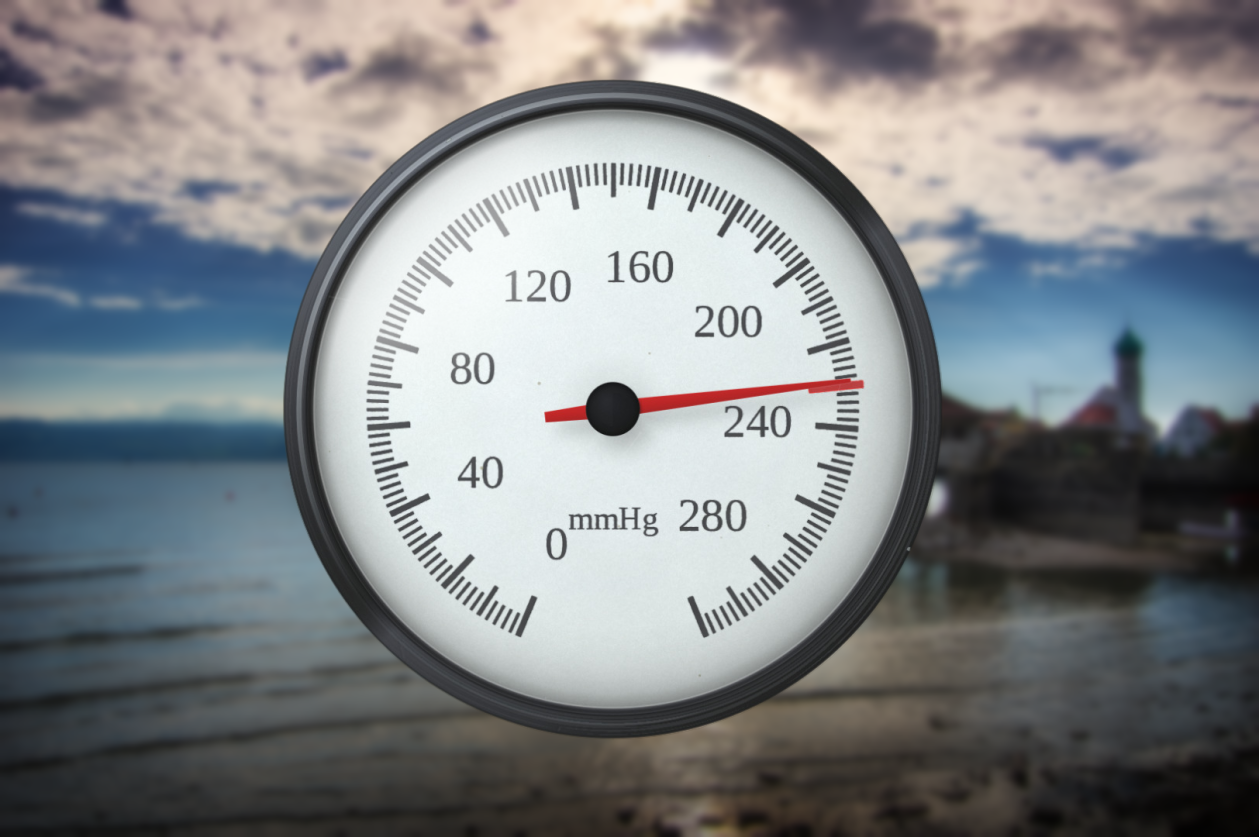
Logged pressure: 229mmHg
